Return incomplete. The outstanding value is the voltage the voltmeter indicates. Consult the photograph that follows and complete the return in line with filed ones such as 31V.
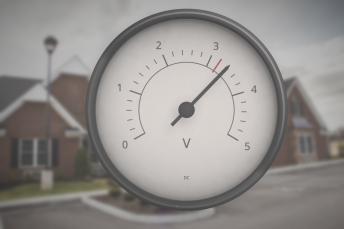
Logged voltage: 3.4V
